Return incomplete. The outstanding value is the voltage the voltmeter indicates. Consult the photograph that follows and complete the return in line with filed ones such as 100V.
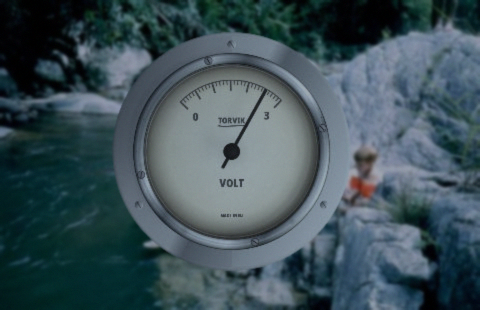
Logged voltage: 2.5V
